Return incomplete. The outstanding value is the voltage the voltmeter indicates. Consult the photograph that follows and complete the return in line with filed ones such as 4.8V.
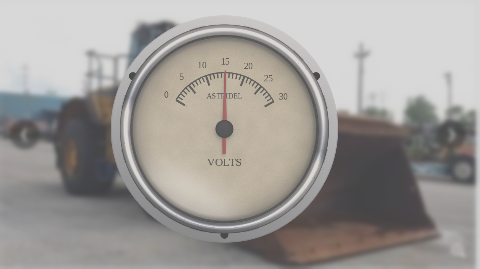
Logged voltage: 15V
